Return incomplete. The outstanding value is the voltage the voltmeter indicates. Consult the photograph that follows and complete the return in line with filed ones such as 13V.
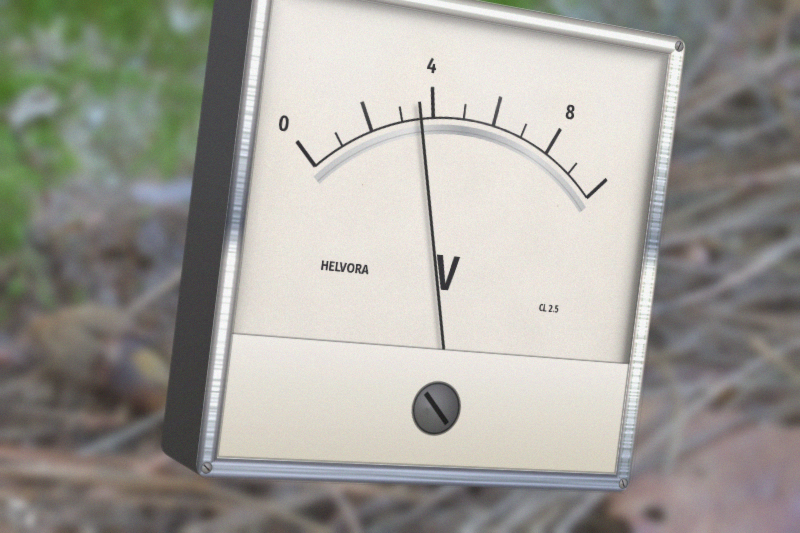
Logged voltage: 3.5V
